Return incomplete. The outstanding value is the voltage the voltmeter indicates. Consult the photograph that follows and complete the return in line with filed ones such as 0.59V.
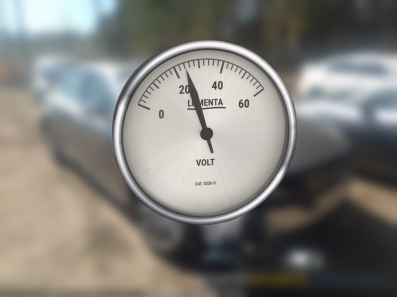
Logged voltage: 24V
